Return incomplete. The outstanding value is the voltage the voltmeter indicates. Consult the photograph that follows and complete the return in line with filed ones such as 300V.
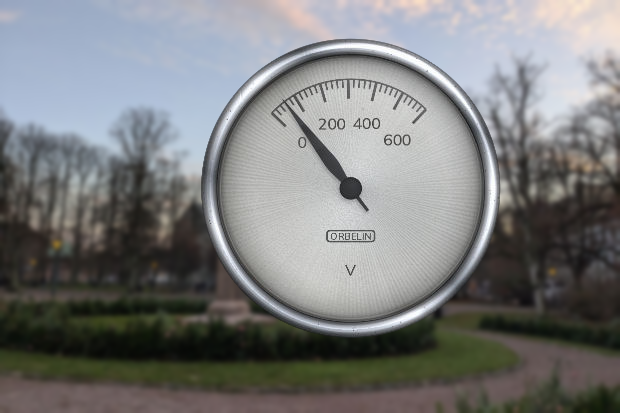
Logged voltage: 60V
